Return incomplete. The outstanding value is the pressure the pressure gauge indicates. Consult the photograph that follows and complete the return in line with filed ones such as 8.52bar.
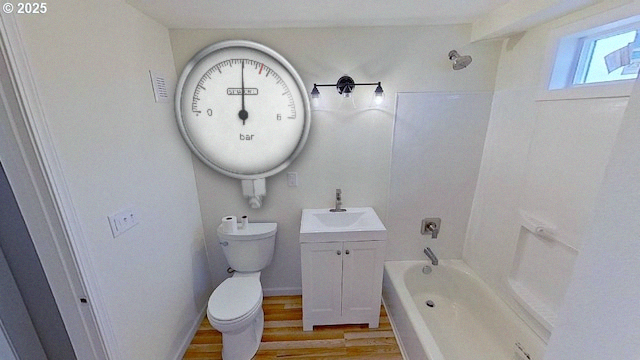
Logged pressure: 3bar
